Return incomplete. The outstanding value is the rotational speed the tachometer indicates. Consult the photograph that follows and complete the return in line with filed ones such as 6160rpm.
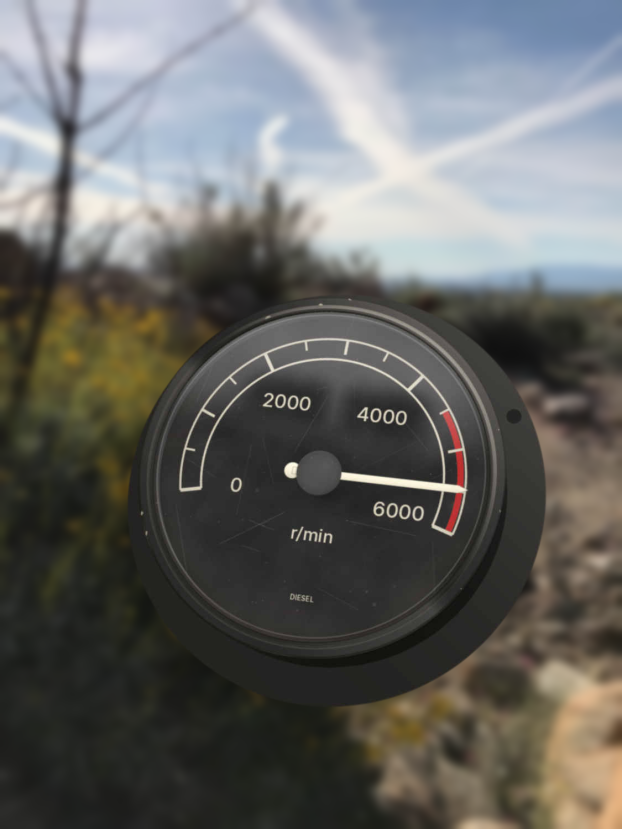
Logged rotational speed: 5500rpm
